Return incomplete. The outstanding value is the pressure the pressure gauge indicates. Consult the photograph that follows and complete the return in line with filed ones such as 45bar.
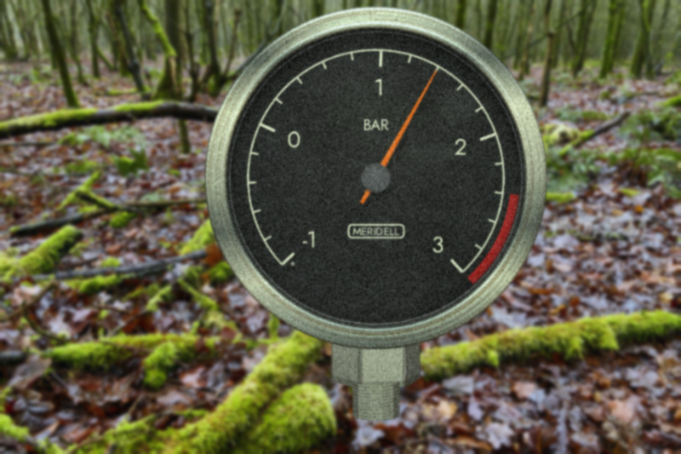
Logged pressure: 1.4bar
